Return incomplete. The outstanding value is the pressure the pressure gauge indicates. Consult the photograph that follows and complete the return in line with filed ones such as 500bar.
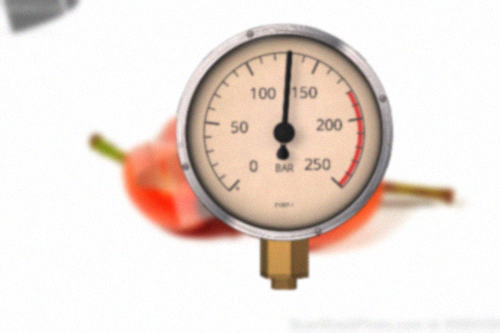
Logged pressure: 130bar
